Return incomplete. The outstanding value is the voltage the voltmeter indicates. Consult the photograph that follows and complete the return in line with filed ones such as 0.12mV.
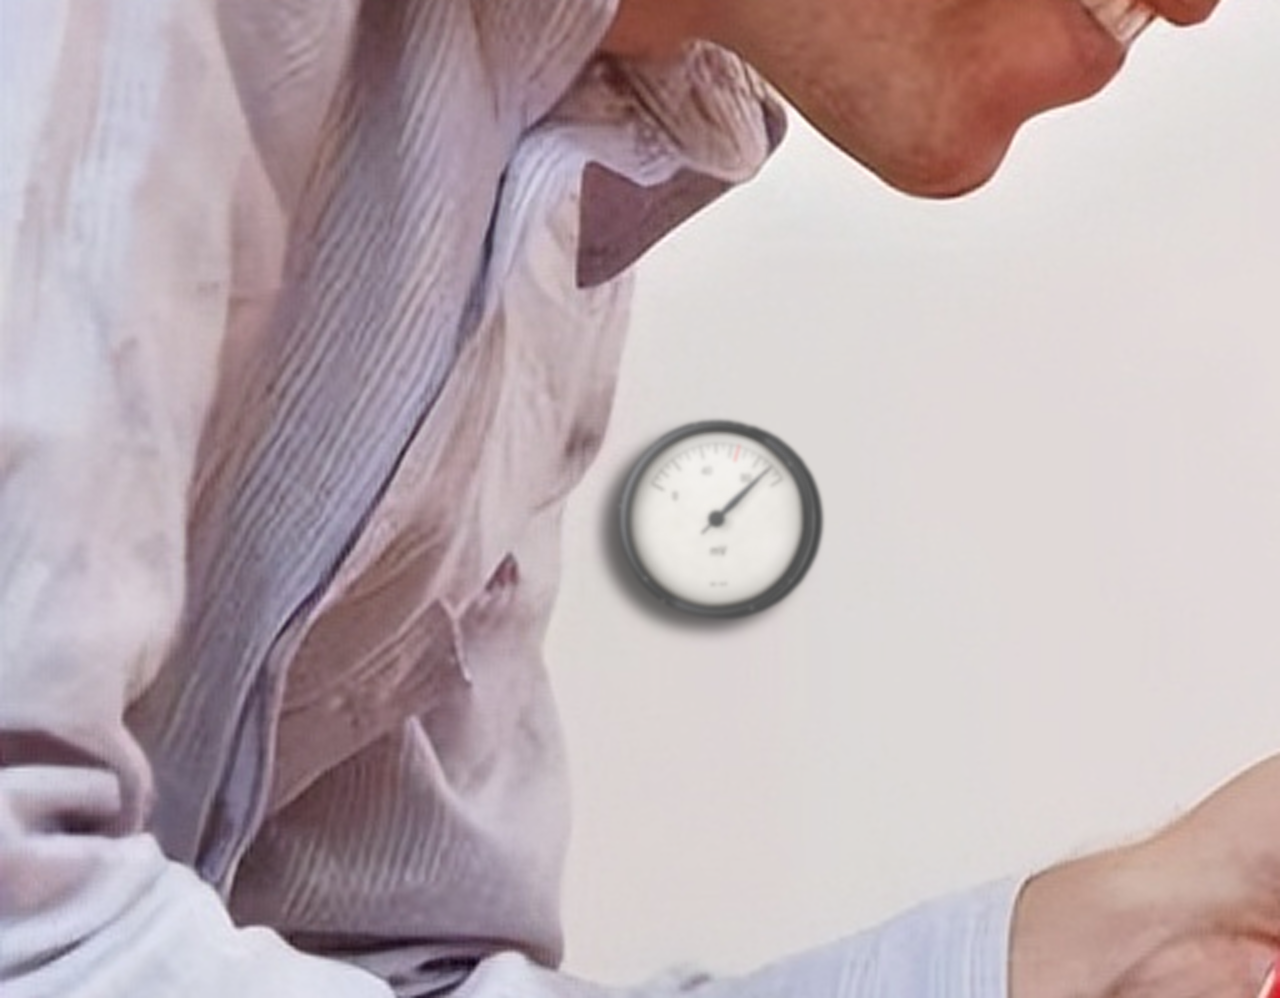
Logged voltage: 90mV
